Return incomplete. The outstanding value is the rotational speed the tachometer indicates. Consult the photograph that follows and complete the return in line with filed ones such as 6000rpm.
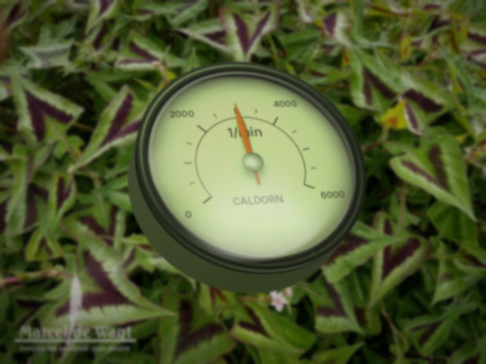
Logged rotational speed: 3000rpm
